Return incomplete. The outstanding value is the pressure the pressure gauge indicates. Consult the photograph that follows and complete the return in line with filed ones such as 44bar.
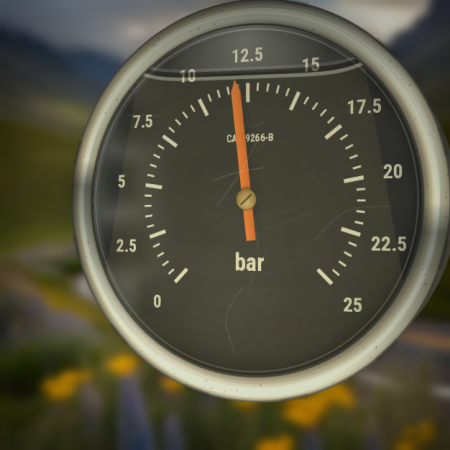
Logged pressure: 12bar
